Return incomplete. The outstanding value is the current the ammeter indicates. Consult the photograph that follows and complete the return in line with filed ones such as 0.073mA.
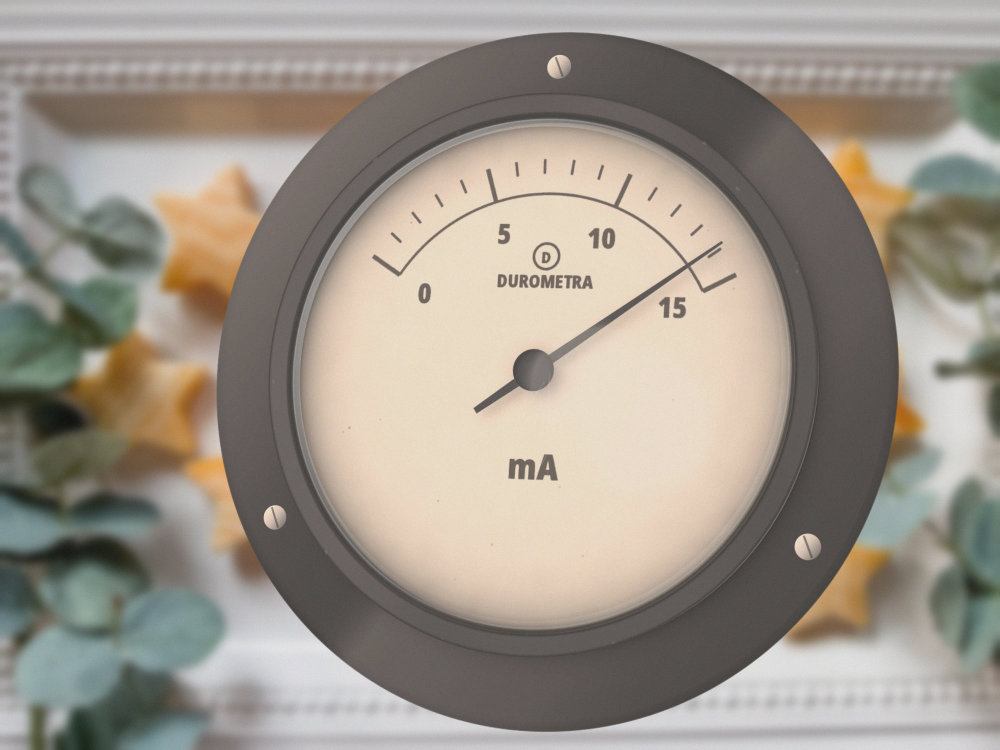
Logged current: 14mA
